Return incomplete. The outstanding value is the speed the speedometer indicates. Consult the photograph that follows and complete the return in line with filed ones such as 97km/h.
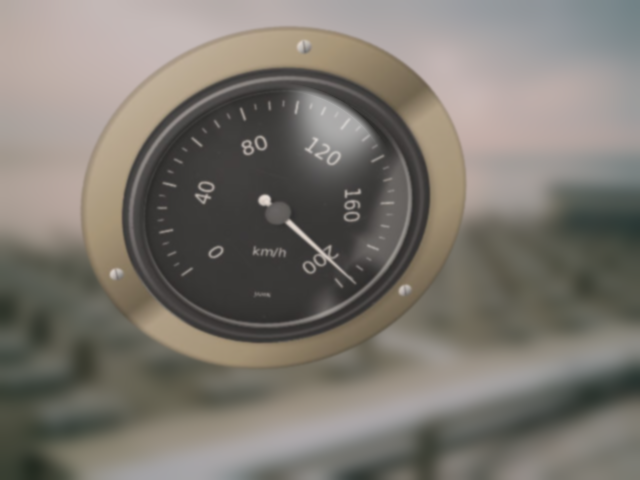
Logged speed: 195km/h
